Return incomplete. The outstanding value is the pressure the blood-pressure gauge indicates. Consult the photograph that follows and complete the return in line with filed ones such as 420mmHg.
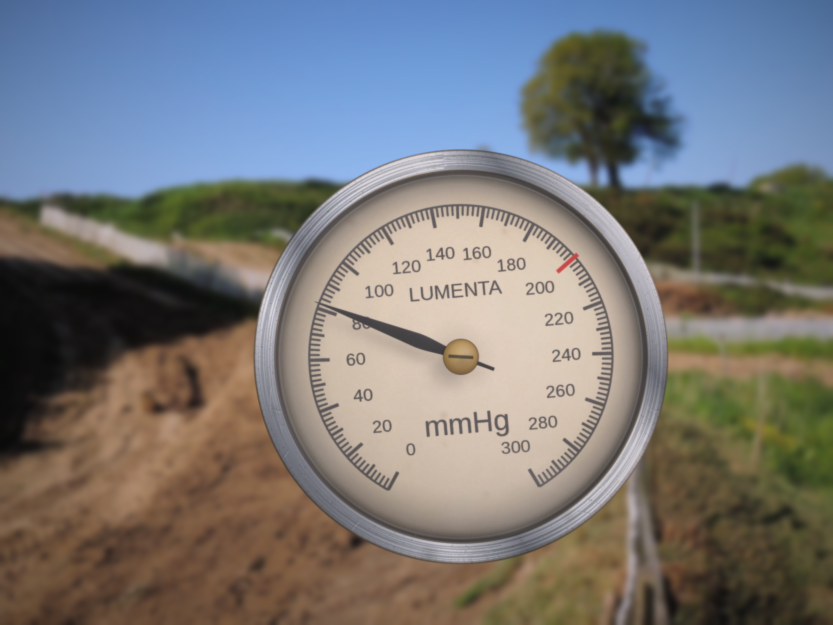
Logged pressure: 82mmHg
